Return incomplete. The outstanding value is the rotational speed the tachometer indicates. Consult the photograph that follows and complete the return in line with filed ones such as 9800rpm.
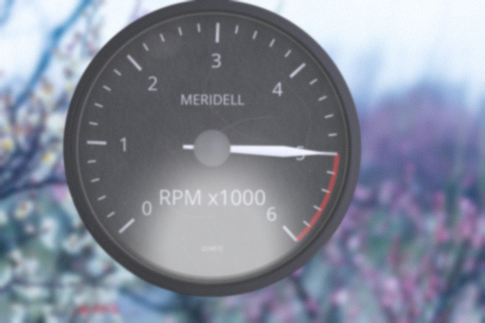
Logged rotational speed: 5000rpm
